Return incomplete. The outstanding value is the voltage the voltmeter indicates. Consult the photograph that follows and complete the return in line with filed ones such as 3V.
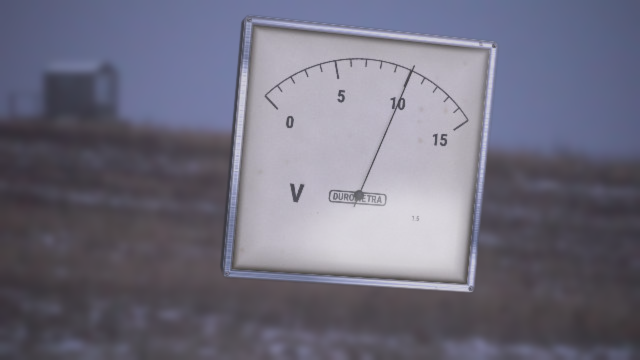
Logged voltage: 10V
